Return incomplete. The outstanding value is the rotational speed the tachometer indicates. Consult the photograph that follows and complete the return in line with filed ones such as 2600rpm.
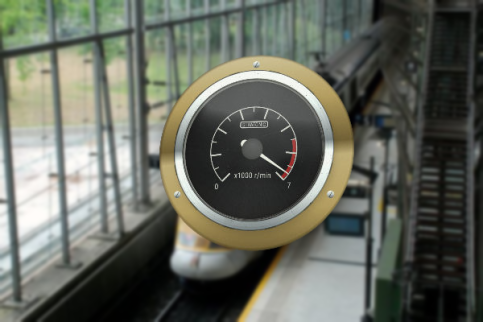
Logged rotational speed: 6750rpm
